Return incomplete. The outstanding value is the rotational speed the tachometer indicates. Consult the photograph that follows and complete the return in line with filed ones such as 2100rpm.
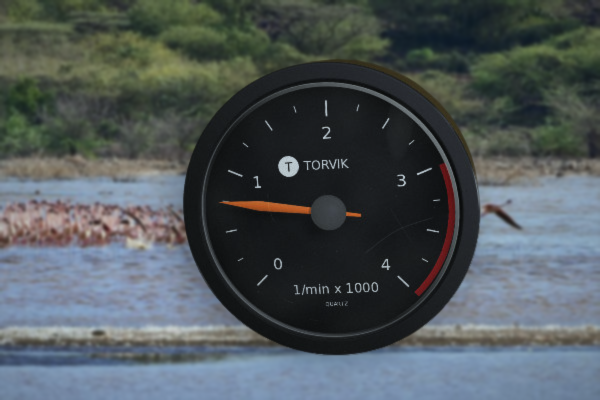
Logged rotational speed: 750rpm
